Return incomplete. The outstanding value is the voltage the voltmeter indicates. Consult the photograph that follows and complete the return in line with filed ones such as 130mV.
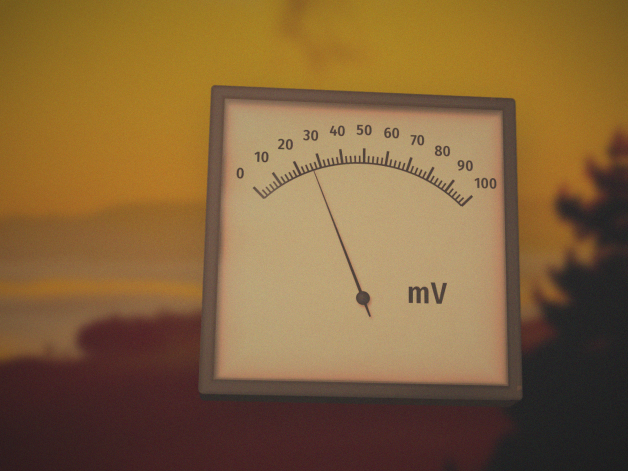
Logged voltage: 26mV
